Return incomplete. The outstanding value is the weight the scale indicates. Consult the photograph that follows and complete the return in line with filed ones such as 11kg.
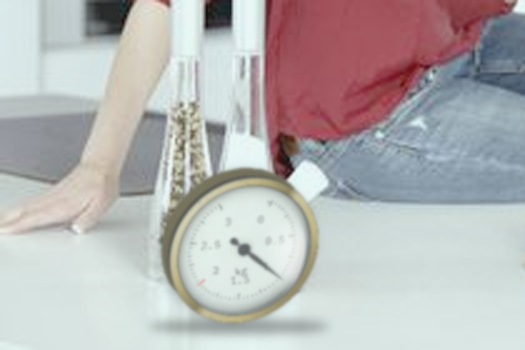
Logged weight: 1kg
